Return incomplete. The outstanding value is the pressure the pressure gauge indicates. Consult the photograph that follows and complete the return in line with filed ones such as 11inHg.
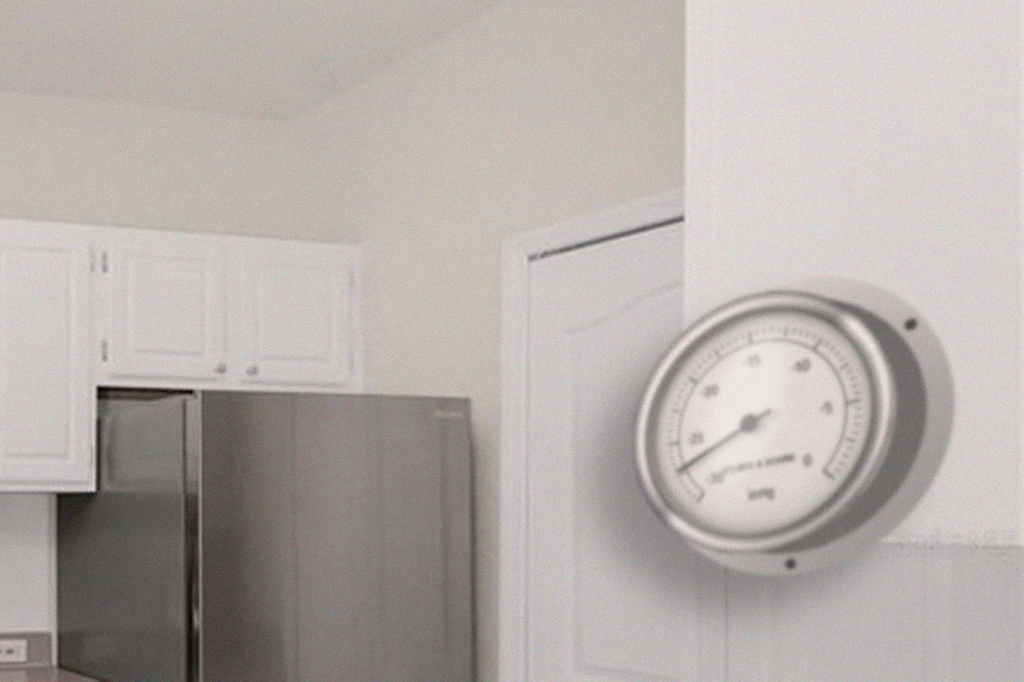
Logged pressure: -27.5inHg
